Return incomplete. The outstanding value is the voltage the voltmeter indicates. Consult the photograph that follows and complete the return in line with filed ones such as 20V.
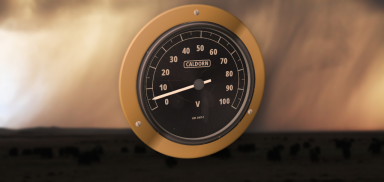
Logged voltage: 5V
